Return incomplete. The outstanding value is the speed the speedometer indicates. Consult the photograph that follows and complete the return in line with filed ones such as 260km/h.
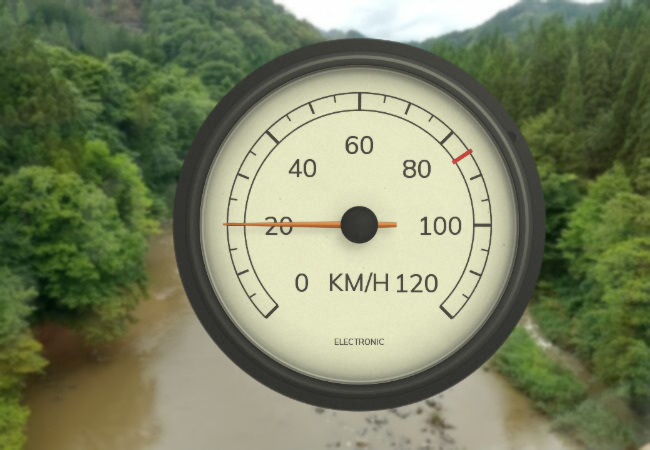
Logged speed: 20km/h
